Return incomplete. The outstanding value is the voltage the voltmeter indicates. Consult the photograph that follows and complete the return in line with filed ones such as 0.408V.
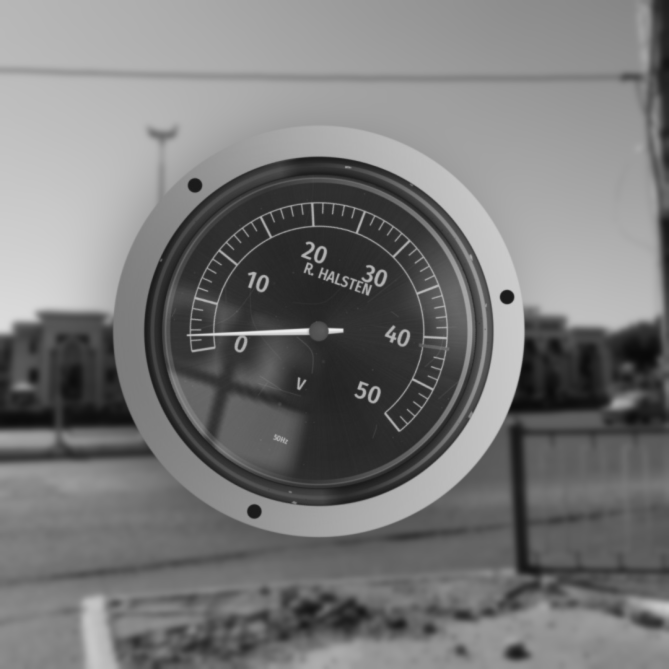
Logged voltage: 1.5V
